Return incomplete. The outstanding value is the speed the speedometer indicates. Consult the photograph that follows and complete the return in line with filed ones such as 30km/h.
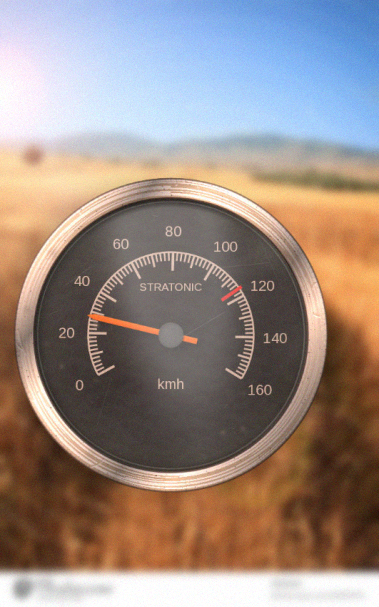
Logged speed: 28km/h
